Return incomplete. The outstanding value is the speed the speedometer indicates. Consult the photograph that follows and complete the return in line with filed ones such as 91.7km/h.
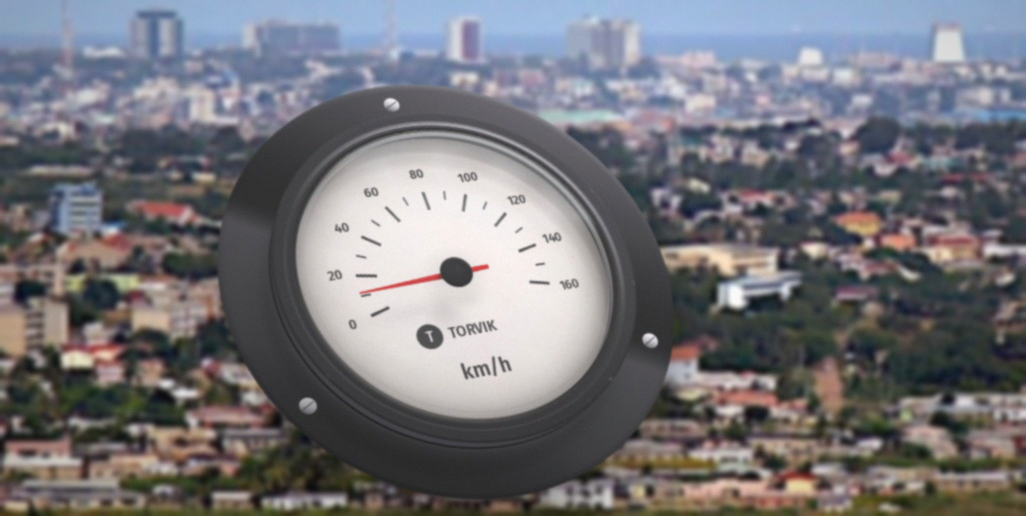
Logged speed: 10km/h
